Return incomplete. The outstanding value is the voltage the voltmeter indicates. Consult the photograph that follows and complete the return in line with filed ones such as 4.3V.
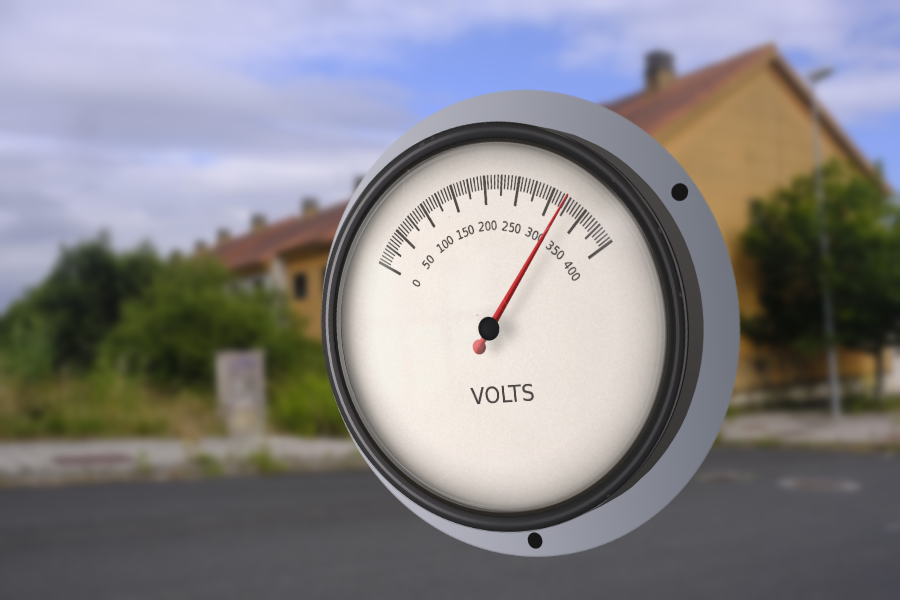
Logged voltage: 325V
